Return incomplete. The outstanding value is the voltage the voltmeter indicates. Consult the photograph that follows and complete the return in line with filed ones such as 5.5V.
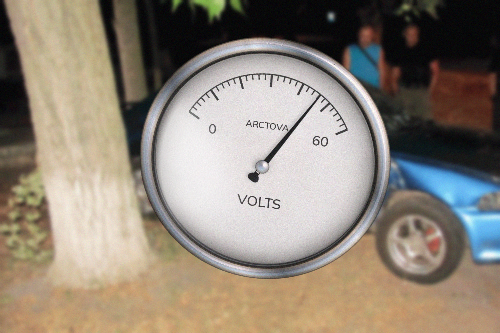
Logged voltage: 46V
